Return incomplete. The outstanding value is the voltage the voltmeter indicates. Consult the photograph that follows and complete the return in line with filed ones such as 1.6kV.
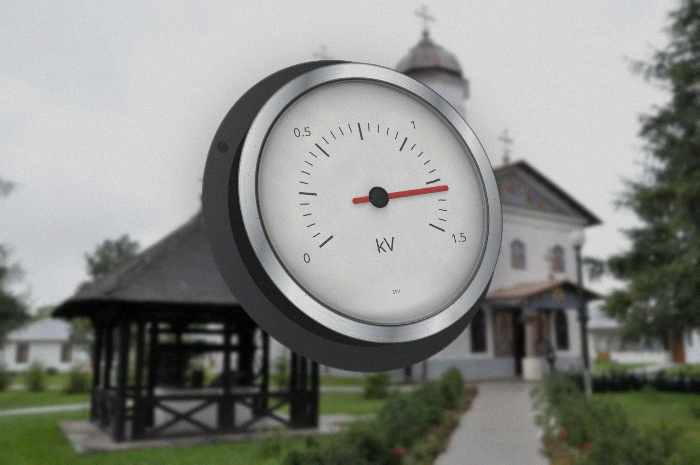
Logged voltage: 1.3kV
